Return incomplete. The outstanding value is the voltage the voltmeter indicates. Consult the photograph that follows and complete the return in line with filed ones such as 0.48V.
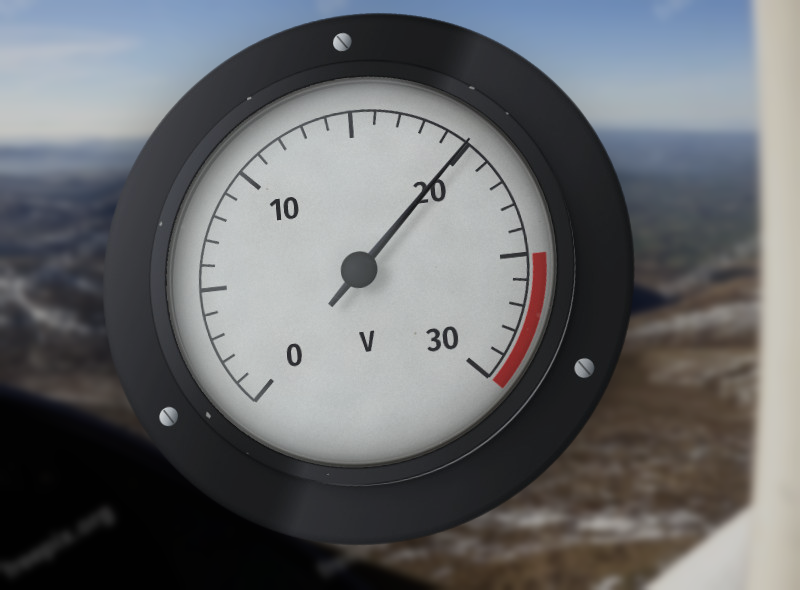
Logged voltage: 20V
